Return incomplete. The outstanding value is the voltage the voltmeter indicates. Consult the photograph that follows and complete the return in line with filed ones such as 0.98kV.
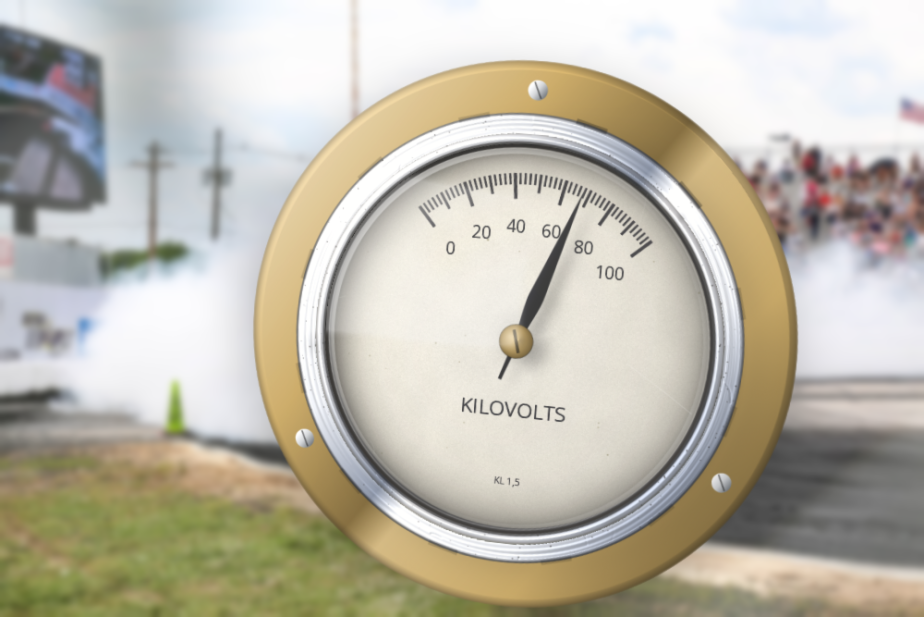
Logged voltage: 68kV
